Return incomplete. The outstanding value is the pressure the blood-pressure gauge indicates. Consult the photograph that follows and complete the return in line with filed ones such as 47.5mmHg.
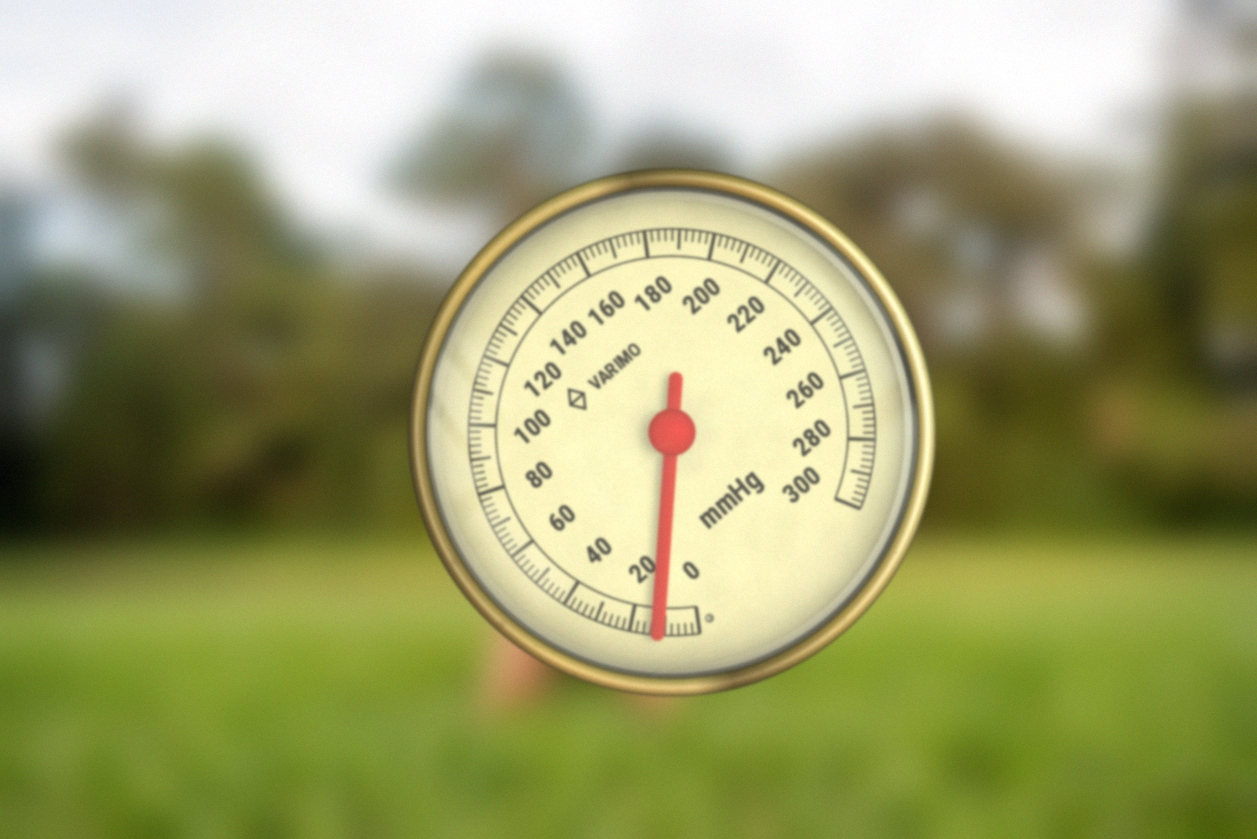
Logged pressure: 12mmHg
